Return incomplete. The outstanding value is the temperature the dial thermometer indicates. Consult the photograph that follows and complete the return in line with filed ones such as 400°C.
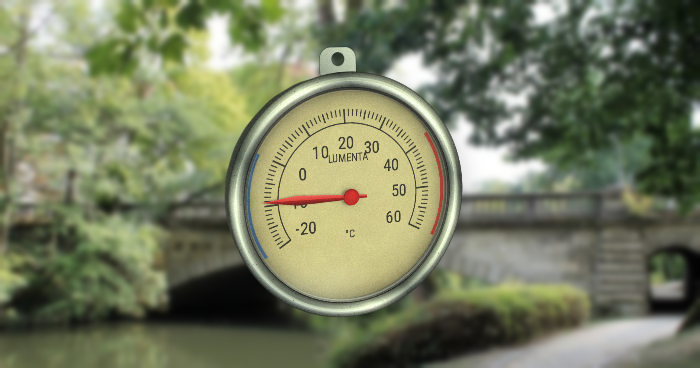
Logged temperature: -9°C
